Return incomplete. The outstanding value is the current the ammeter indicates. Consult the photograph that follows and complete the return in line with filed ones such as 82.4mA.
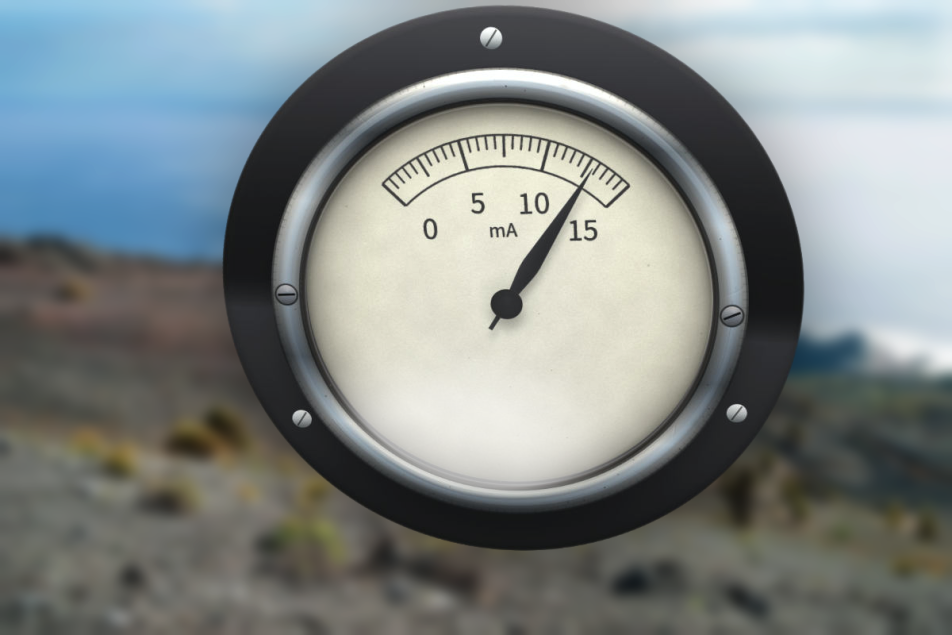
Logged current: 12.75mA
